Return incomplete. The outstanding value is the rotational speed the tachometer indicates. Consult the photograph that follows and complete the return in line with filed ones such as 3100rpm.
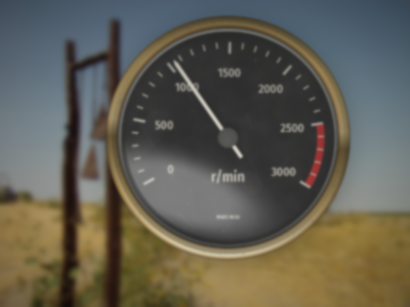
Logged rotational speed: 1050rpm
